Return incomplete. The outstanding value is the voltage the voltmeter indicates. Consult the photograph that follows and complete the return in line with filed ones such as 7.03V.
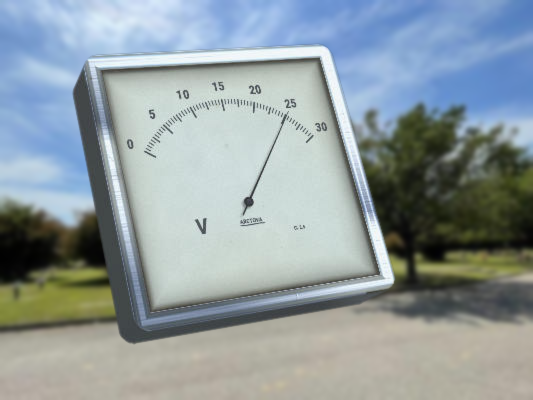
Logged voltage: 25V
